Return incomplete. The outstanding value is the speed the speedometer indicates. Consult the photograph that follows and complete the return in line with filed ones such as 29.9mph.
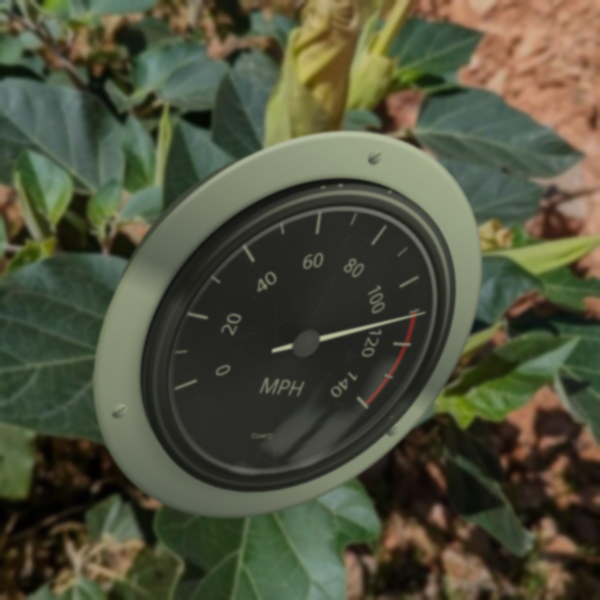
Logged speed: 110mph
